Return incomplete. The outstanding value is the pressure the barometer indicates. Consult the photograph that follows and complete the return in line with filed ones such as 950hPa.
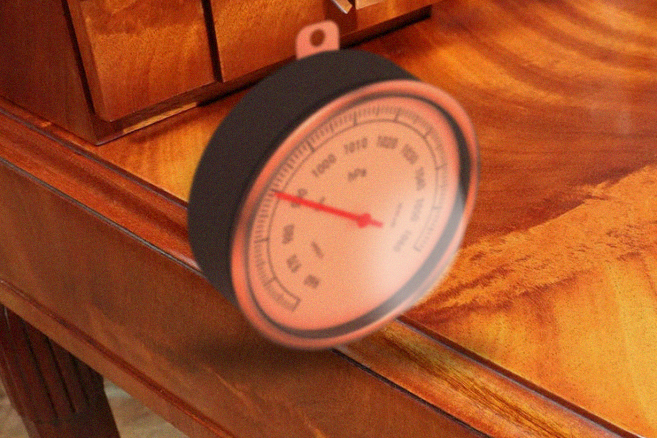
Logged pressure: 990hPa
